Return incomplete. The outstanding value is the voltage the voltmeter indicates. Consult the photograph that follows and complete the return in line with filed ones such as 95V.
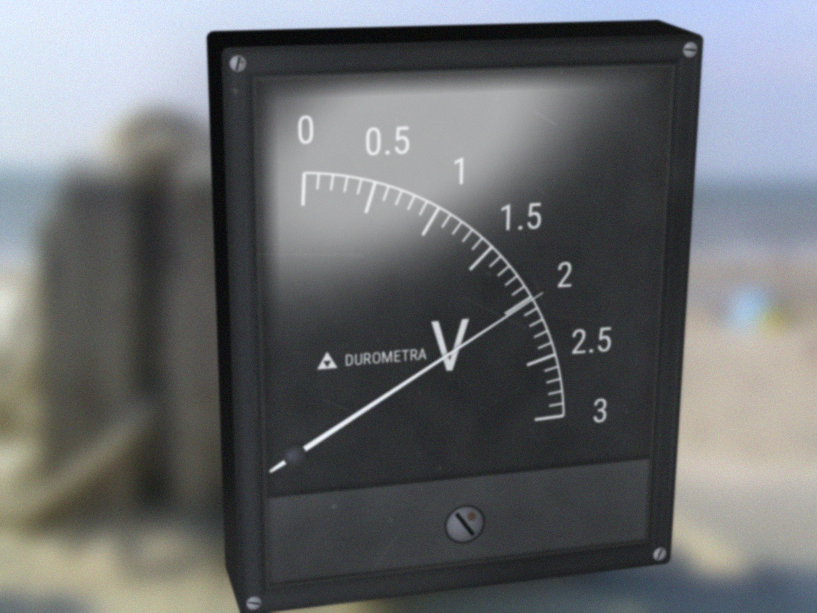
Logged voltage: 2V
